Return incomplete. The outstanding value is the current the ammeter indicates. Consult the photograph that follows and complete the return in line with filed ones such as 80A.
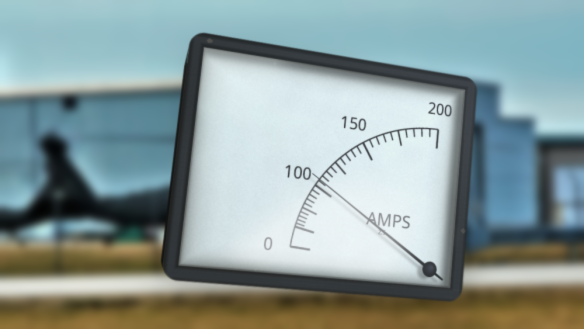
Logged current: 105A
